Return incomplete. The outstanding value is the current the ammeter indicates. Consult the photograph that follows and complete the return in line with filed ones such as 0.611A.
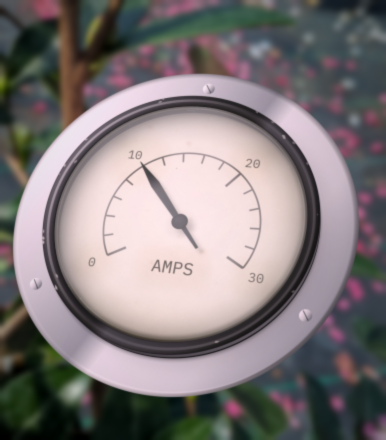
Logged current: 10A
